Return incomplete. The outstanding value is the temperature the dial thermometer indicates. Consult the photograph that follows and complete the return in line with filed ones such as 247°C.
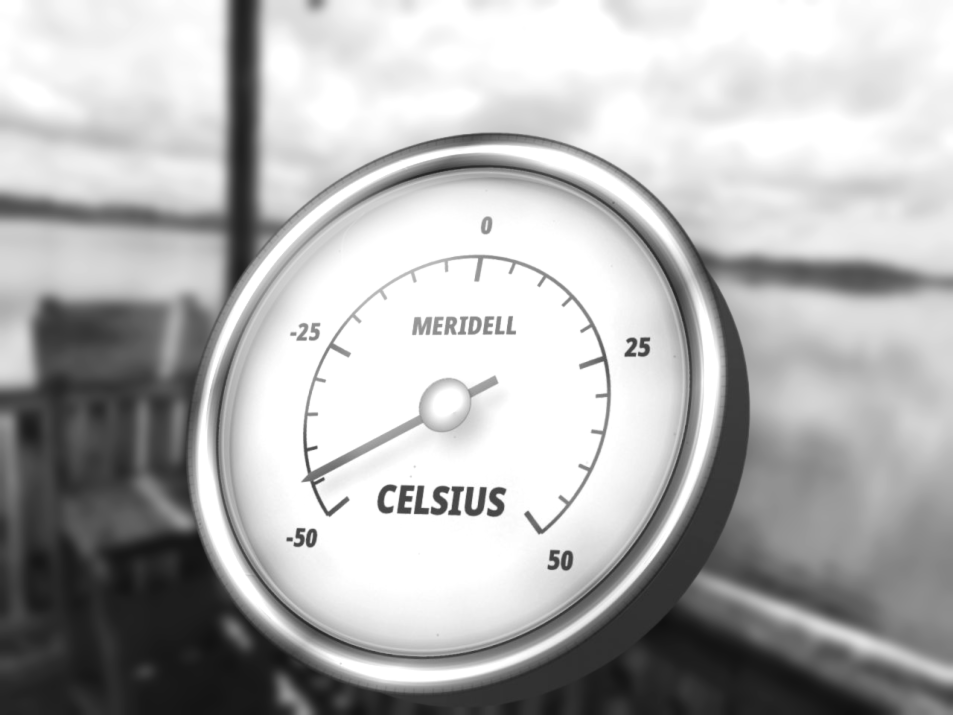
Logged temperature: -45°C
